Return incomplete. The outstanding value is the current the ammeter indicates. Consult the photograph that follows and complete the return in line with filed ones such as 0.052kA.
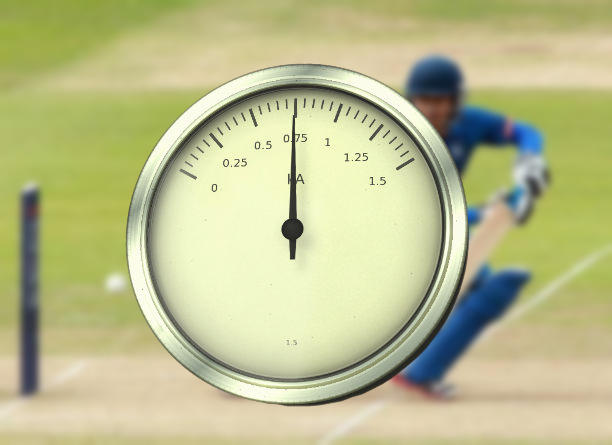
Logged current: 0.75kA
